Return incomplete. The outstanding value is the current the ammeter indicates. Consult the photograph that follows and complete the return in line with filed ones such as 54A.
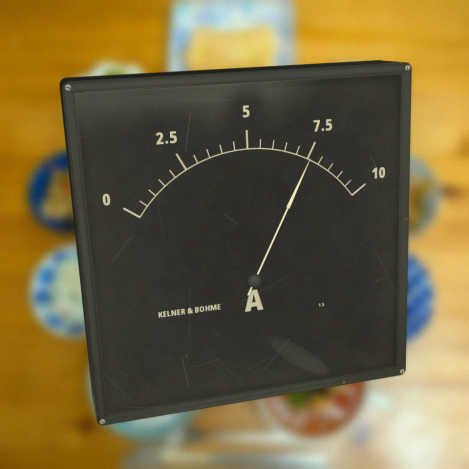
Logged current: 7.5A
